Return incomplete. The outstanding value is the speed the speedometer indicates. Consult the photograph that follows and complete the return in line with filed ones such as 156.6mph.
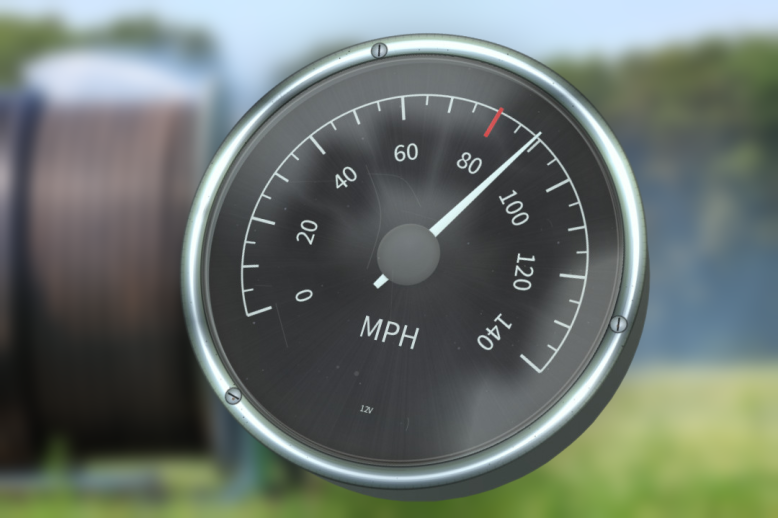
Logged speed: 90mph
